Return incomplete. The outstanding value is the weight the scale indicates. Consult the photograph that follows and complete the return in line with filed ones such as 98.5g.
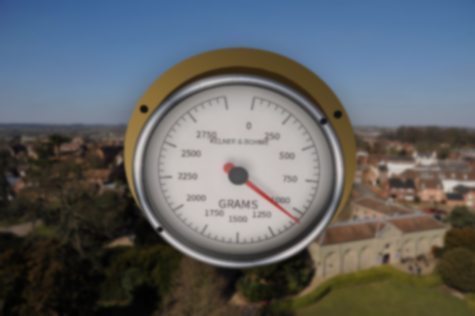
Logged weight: 1050g
